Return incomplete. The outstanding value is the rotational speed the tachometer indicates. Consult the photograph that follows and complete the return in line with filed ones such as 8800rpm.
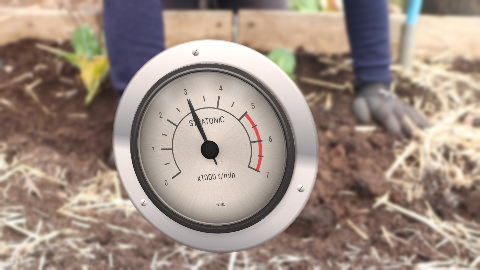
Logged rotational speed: 3000rpm
